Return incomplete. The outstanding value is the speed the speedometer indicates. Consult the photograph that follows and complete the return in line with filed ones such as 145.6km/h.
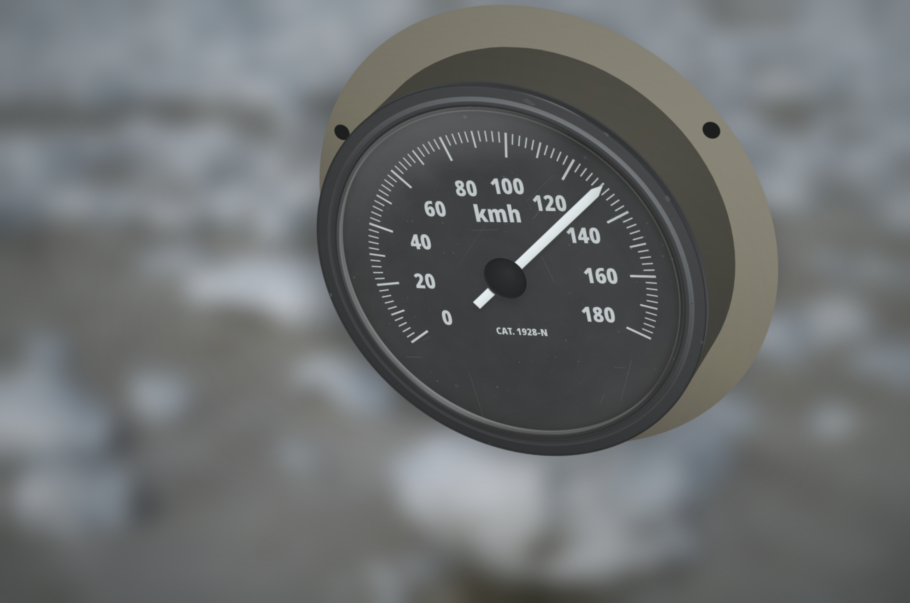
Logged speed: 130km/h
